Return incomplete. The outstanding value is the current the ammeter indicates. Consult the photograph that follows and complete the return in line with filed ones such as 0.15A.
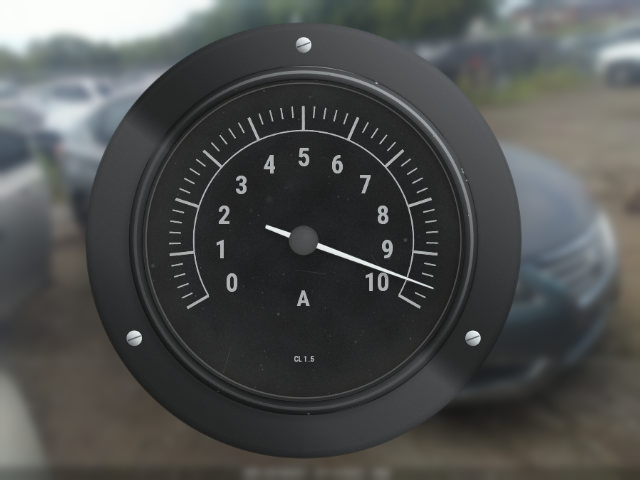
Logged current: 9.6A
